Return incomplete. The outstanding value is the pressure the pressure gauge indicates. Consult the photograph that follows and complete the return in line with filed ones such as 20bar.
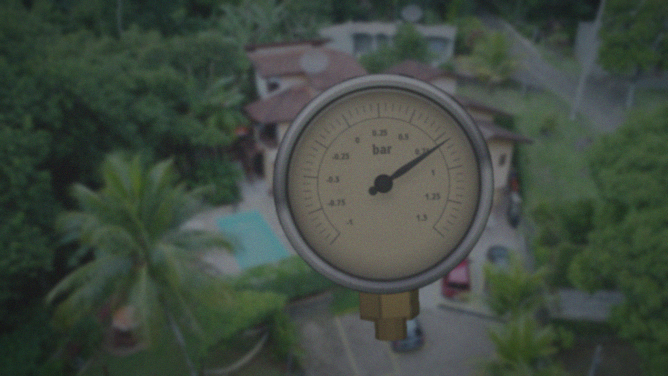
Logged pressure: 0.8bar
